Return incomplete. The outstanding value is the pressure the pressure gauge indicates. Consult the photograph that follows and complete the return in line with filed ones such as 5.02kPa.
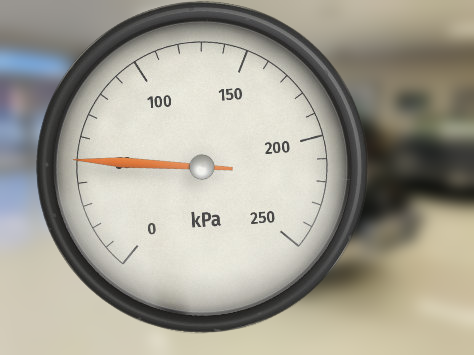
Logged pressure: 50kPa
